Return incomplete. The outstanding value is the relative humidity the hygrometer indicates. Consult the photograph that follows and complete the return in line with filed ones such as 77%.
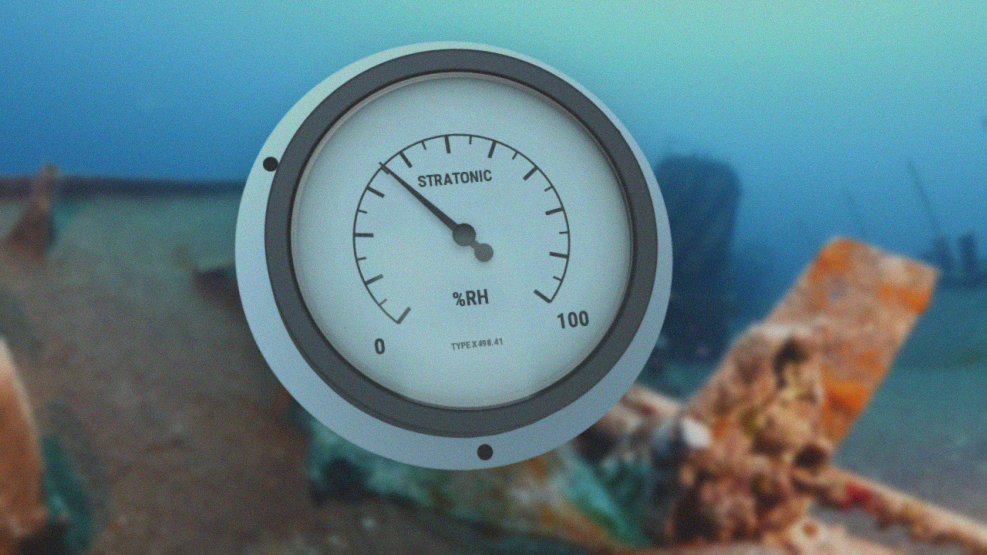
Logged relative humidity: 35%
